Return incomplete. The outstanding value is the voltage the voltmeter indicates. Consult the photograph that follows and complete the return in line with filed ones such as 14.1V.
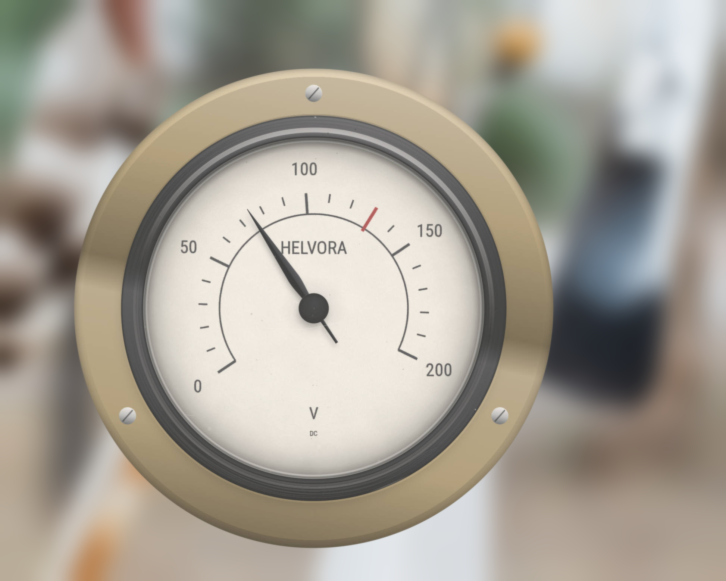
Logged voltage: 75V
